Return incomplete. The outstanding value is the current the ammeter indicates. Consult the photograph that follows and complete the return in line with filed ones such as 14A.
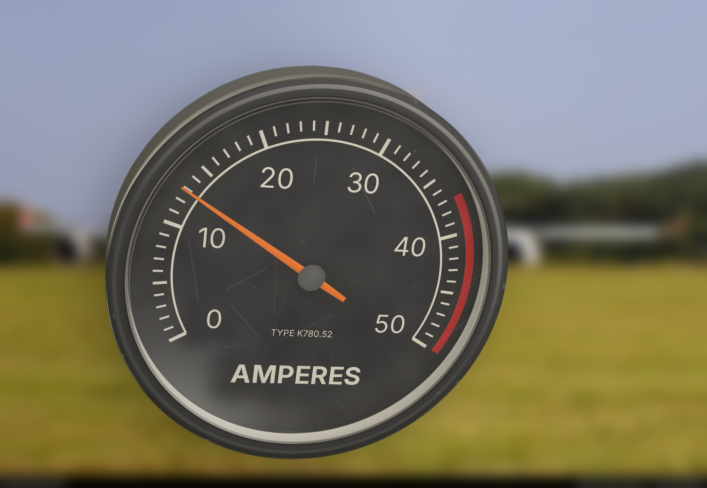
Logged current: 13A
